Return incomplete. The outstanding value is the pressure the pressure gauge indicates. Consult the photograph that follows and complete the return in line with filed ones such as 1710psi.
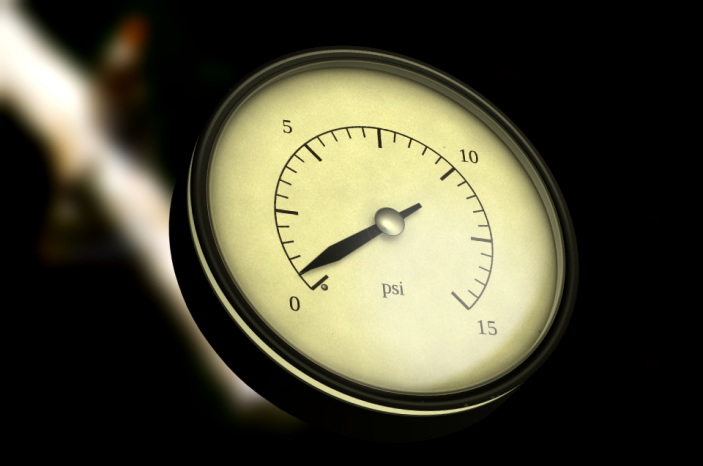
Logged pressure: 0.5psi
